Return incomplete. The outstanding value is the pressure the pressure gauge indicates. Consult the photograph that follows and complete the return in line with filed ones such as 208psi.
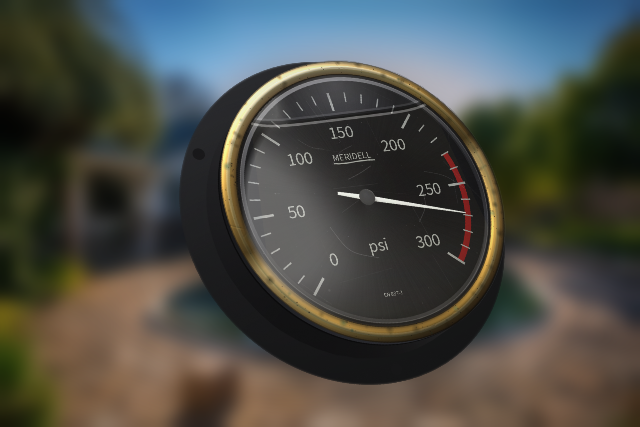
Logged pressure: 270psi
